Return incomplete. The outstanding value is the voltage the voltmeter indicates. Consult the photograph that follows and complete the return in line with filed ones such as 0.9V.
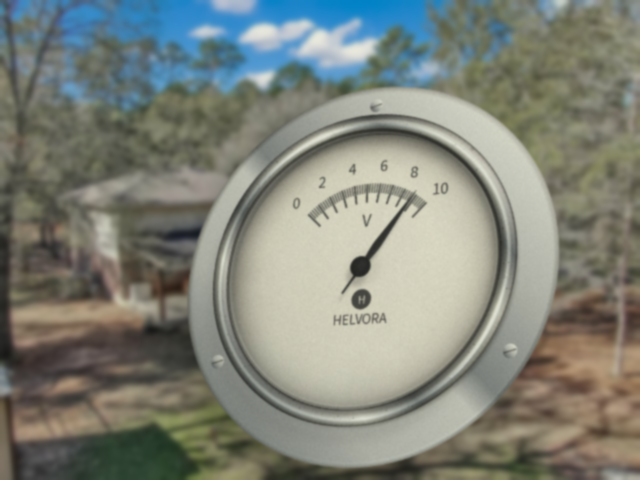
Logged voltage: 9V
